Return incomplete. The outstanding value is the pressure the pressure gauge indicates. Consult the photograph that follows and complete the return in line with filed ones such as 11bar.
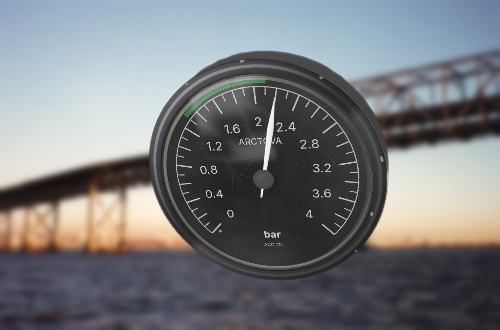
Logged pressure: 2.2bar
